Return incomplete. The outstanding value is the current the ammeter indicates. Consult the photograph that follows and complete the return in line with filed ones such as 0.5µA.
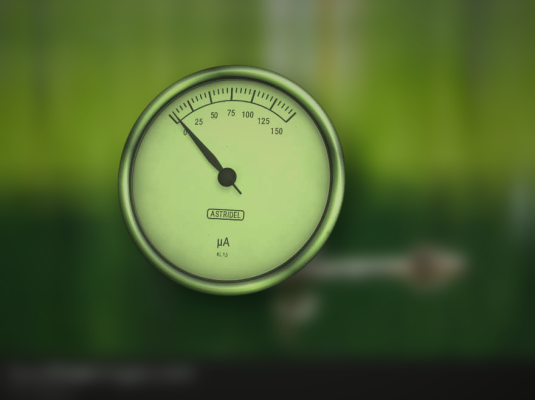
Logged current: 5µA
